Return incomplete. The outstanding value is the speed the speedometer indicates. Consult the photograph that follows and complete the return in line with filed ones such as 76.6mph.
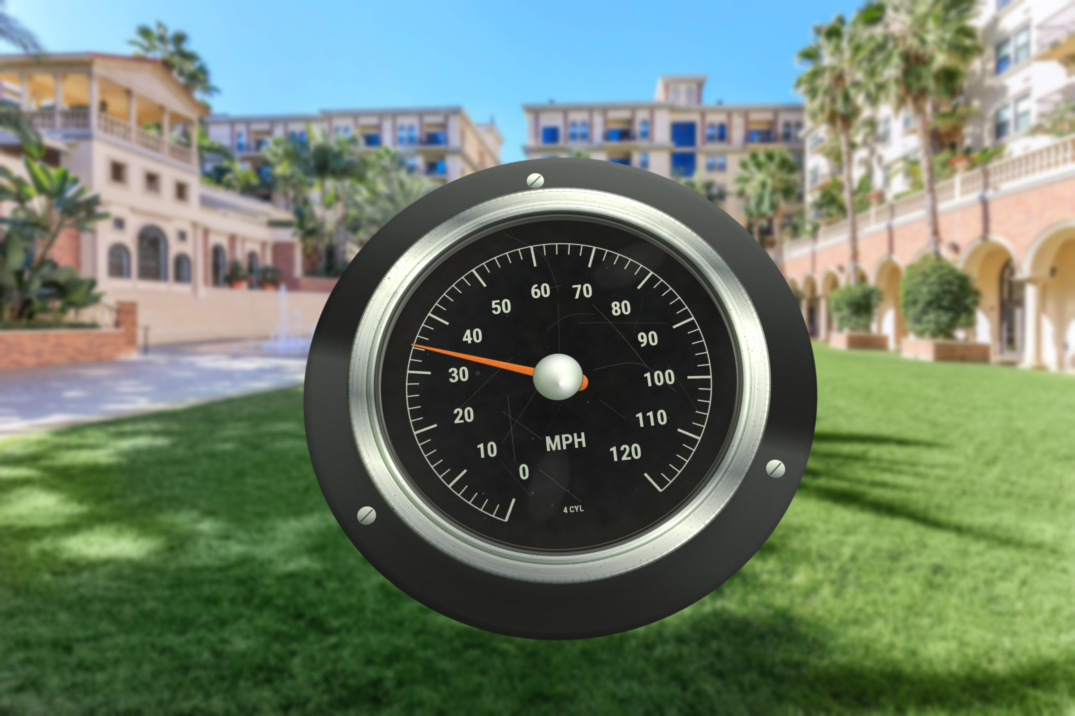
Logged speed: 34mph
